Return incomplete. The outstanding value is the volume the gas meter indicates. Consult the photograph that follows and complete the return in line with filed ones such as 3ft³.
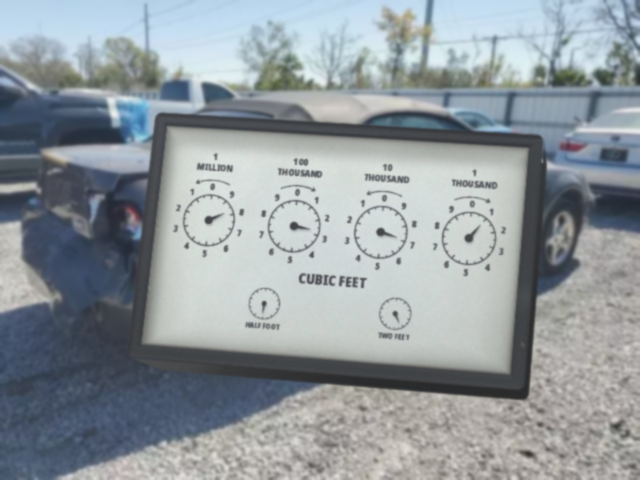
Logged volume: 827100ft³
